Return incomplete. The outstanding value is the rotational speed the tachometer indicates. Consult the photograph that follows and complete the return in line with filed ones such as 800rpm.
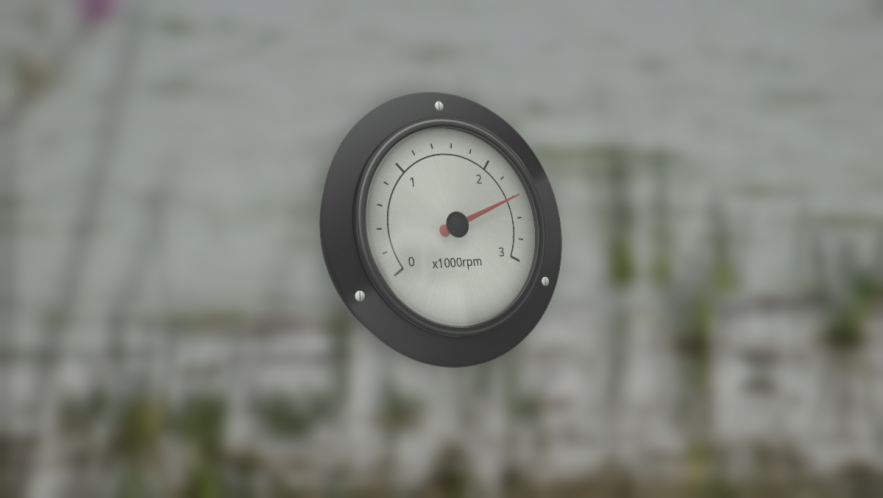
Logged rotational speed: 2400rpm
